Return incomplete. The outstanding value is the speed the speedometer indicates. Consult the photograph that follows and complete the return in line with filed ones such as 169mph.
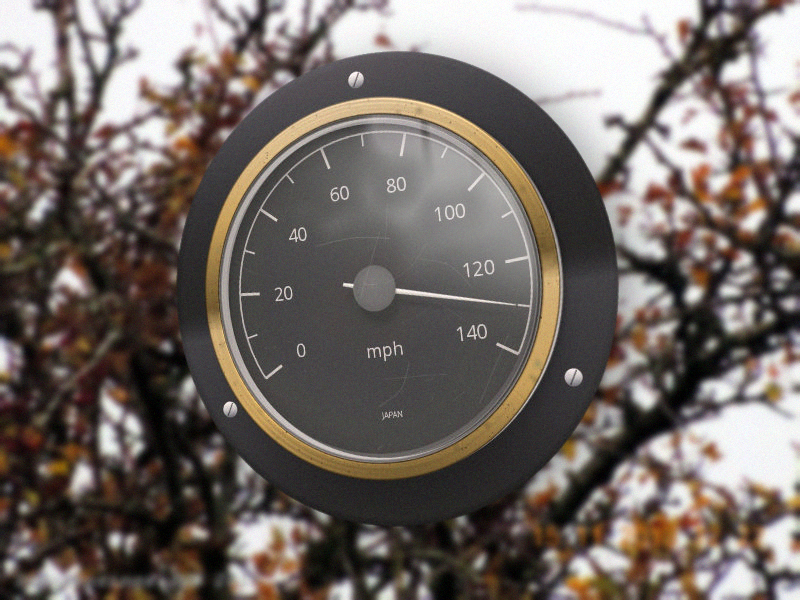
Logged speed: 130mph
